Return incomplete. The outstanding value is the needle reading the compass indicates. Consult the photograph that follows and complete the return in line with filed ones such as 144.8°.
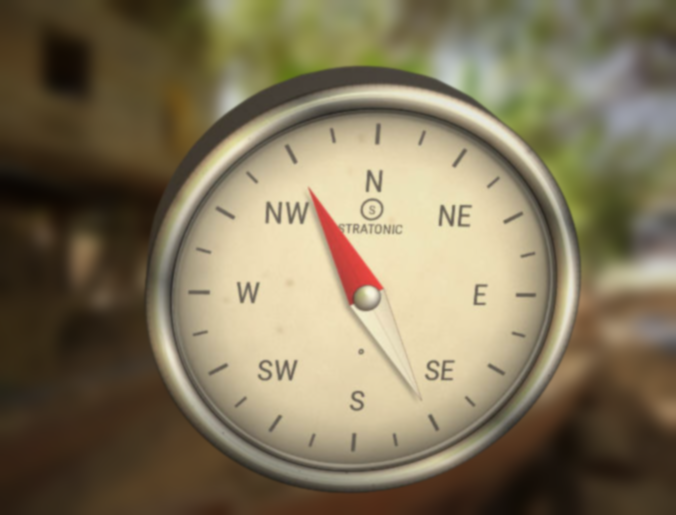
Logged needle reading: 330°
